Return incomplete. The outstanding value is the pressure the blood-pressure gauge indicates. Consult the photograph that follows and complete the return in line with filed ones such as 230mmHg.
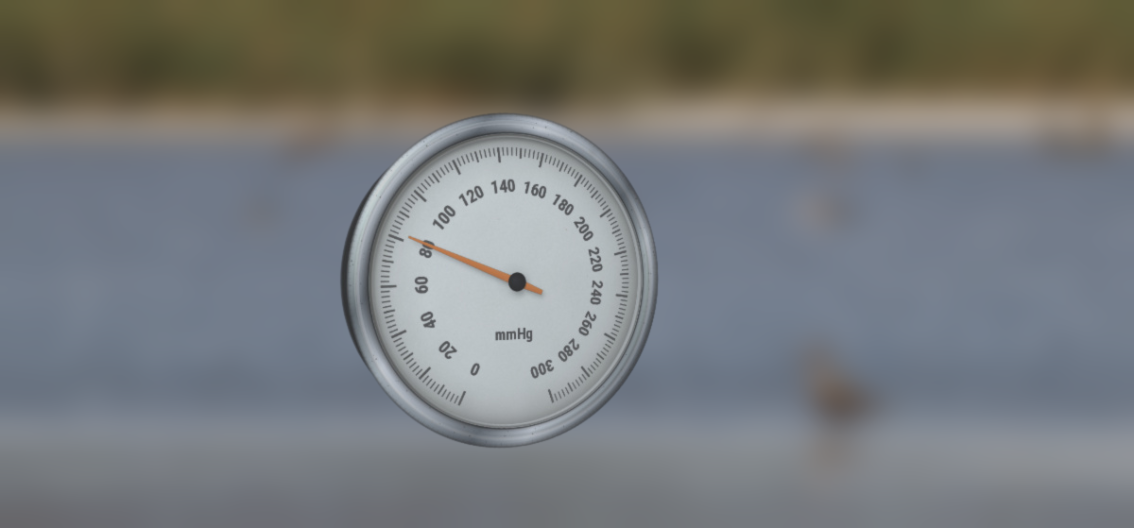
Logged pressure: 82mmHg
